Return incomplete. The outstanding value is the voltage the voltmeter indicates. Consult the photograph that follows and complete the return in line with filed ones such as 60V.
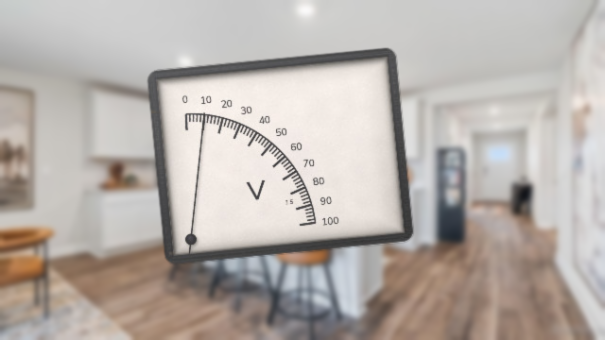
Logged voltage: 10V
